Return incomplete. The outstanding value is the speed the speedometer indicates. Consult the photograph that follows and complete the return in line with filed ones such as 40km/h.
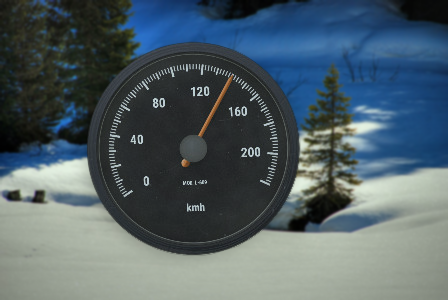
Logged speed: 140km/h
